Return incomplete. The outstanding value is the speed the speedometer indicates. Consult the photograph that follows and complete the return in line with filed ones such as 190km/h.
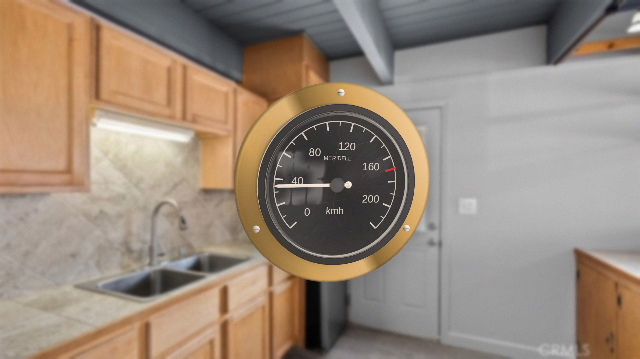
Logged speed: 35km/h
